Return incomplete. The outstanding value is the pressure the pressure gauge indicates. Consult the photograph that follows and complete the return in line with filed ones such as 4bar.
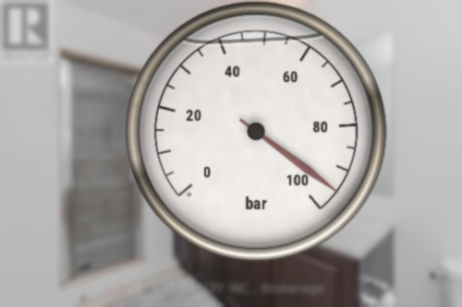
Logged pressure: 95bar
